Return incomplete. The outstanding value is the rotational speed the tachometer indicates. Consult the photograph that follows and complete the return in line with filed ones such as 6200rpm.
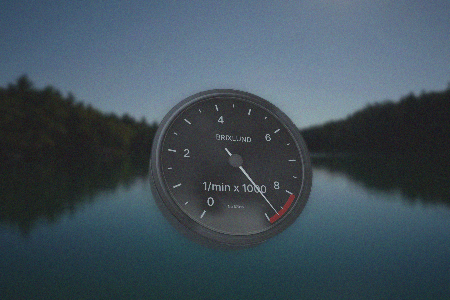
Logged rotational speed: 8750rpm
